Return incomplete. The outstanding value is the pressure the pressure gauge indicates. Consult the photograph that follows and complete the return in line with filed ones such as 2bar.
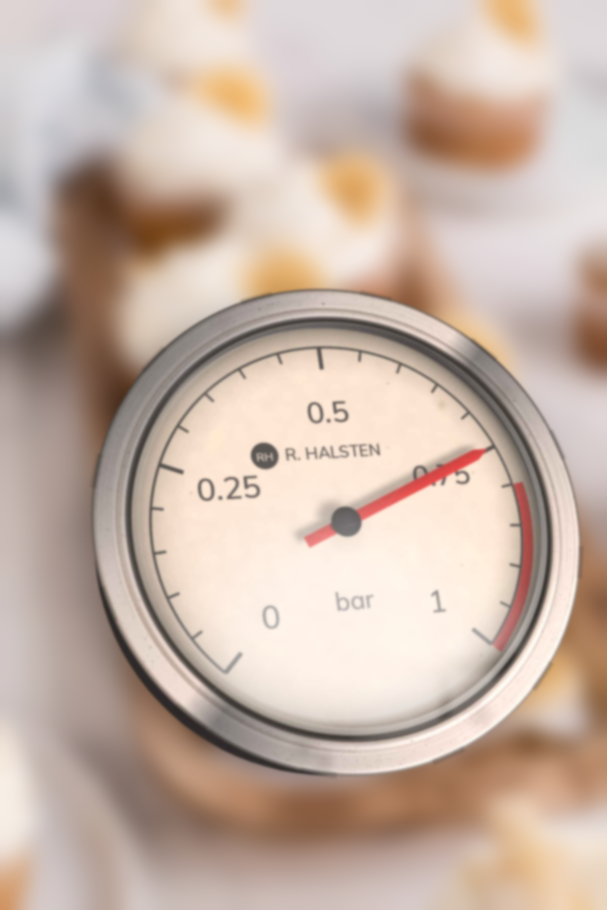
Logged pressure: 0.75bar
